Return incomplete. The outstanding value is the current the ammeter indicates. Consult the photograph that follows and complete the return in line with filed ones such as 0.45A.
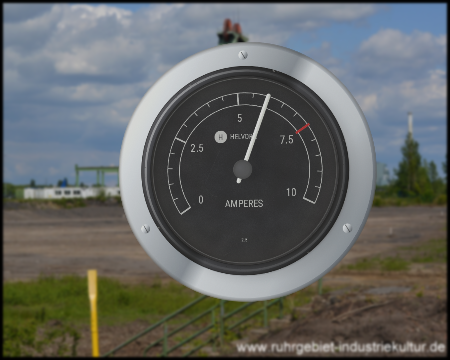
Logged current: 6A
